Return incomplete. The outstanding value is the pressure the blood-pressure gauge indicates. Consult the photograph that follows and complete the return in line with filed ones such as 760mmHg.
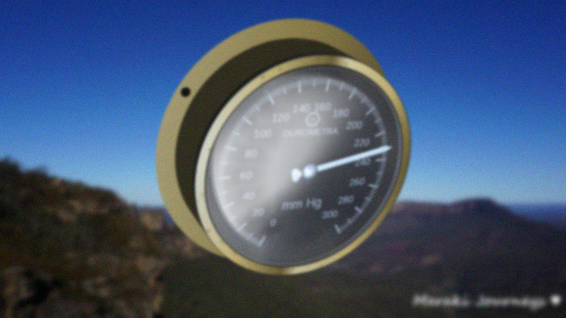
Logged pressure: 230mmHg
